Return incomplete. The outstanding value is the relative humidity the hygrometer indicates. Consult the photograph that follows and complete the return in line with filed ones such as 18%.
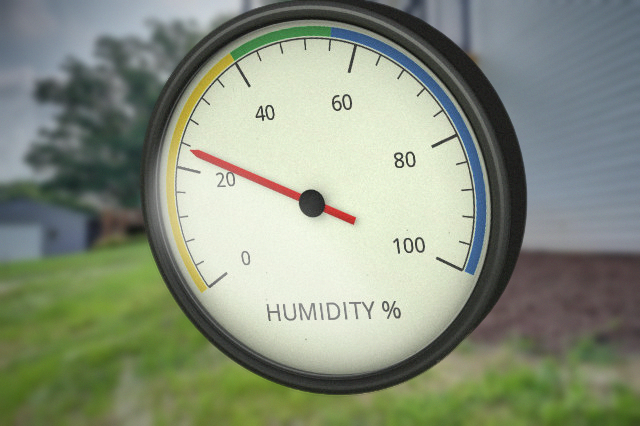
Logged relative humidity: 24%
